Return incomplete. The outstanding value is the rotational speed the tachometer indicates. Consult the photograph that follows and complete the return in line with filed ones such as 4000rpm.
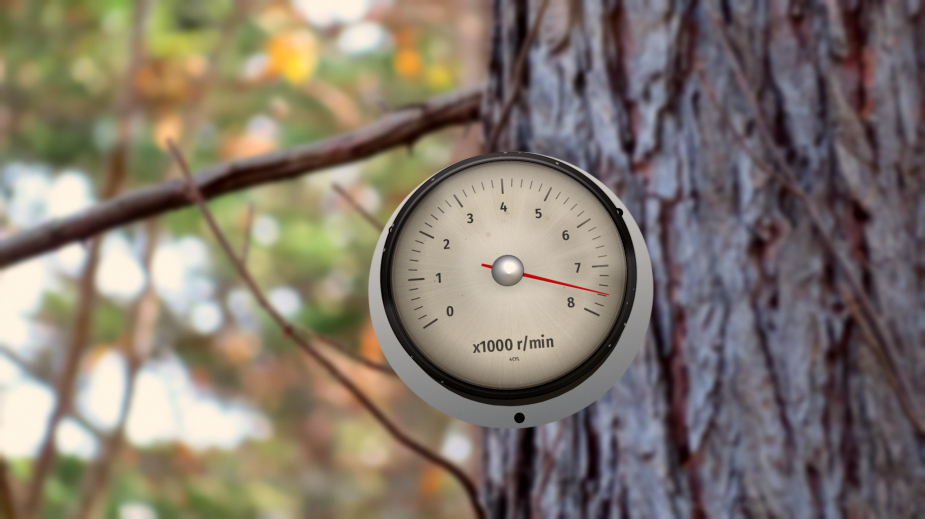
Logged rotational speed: 7600rpm
